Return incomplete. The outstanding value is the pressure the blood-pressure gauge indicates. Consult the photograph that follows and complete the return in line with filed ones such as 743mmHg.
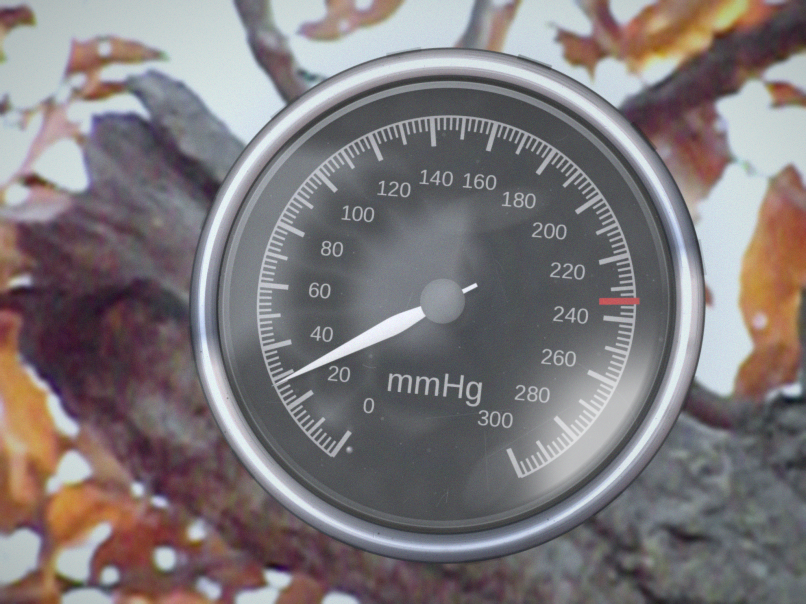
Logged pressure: 28mmHg
